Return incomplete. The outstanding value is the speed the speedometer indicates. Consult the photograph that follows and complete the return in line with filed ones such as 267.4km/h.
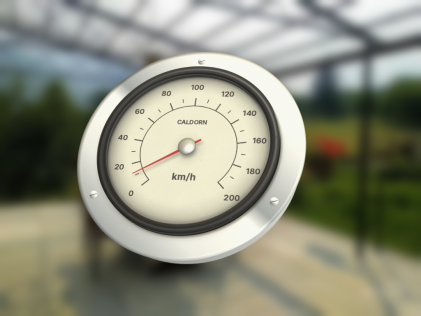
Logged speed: 10km/h
